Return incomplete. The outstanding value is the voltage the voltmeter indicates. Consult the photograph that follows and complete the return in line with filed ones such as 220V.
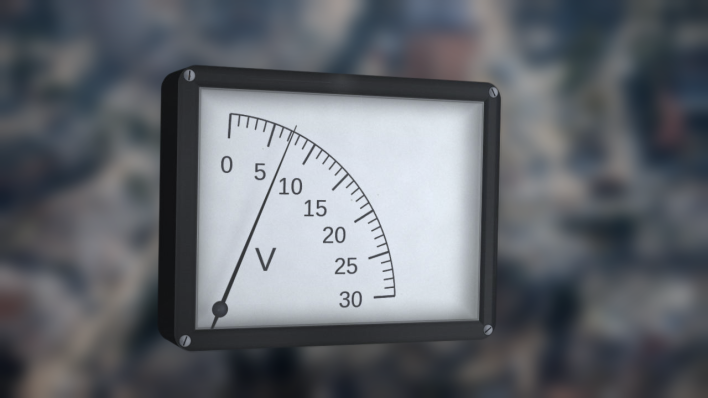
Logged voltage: 7V
